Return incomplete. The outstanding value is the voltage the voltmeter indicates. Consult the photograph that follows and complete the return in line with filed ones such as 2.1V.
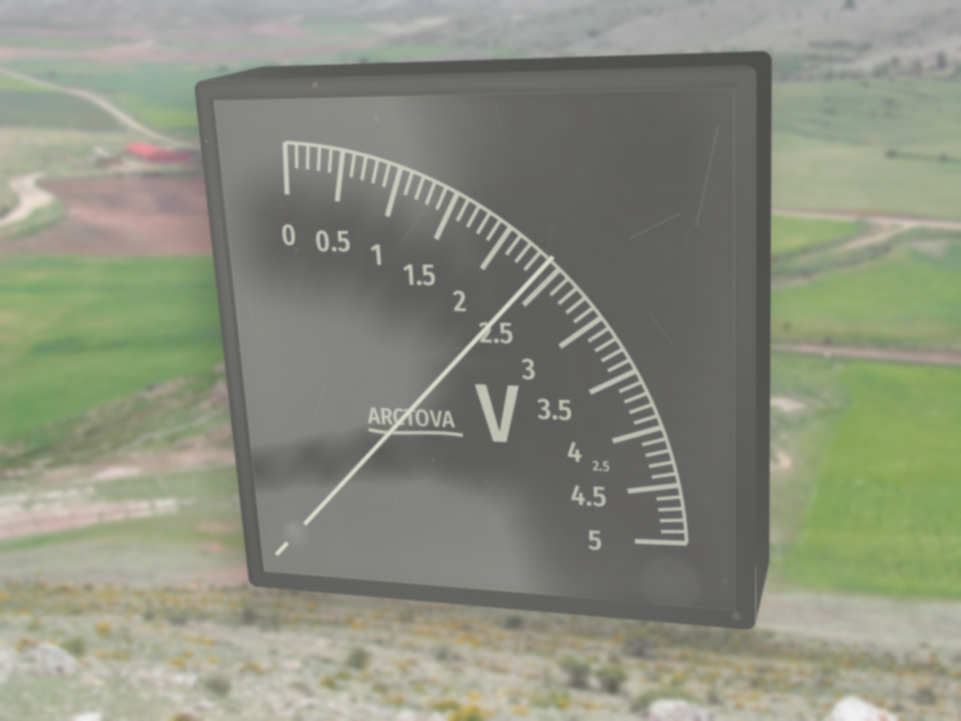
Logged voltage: 2.4V
